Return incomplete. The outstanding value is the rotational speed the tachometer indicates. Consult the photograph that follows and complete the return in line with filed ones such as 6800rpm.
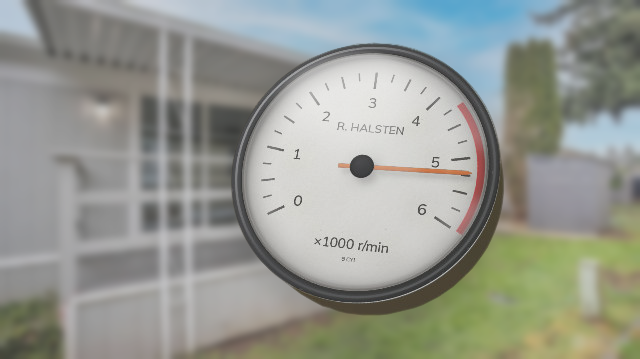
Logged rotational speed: 5250rpm
